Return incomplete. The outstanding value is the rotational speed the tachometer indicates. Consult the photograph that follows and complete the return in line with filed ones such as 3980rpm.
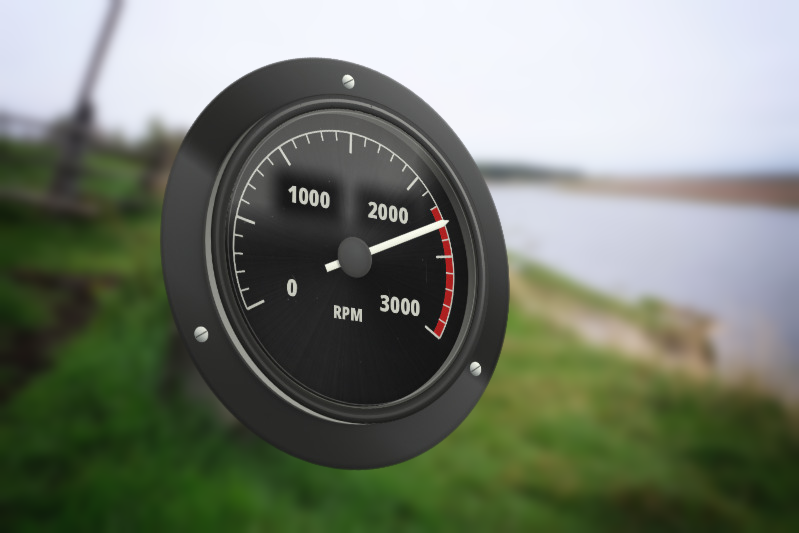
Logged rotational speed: 2300rpm
